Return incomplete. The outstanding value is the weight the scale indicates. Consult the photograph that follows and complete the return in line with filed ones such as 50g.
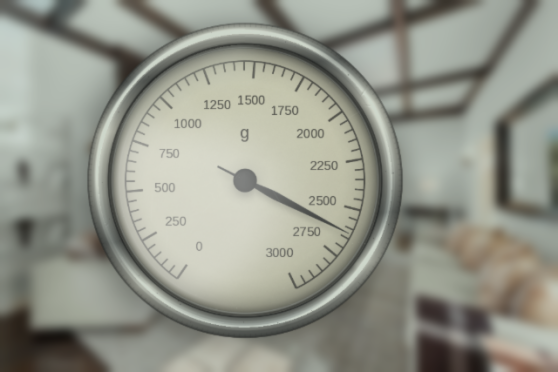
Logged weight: 2625g
